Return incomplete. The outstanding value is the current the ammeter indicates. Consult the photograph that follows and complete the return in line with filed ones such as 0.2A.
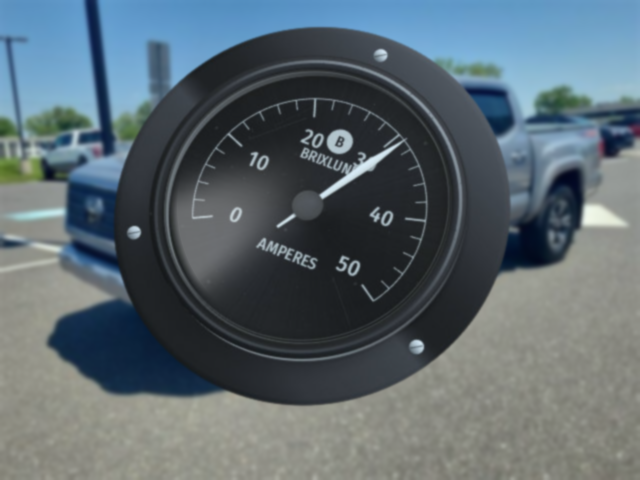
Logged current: 31A
